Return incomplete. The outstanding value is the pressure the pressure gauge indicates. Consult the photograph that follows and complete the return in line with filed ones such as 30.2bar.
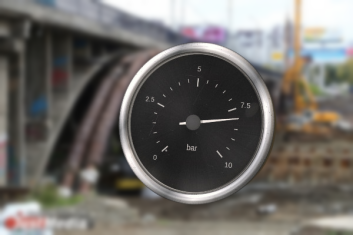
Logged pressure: 8bar
